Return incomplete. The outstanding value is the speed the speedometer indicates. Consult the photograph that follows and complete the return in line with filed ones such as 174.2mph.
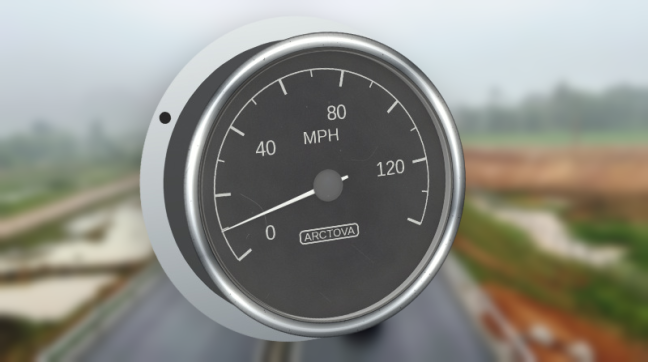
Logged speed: 10mph
